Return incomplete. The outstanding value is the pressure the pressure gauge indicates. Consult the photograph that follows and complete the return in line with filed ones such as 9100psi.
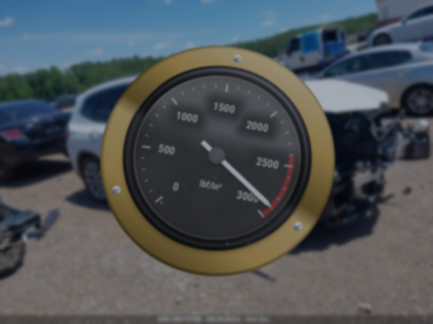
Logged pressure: 2900psi
